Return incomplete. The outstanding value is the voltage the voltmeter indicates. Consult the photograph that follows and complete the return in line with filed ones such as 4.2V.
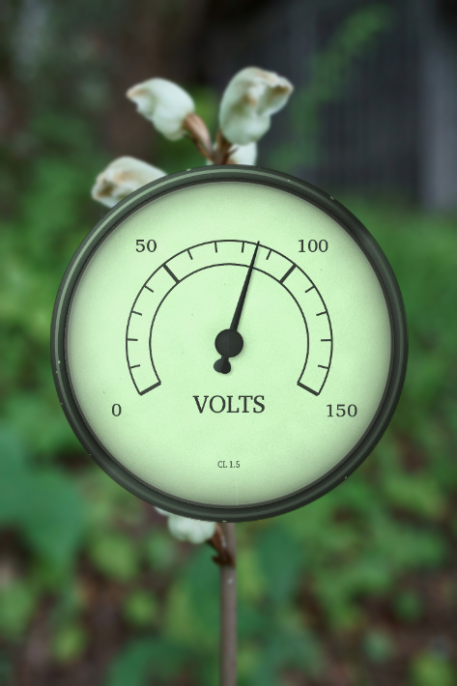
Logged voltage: 85V
